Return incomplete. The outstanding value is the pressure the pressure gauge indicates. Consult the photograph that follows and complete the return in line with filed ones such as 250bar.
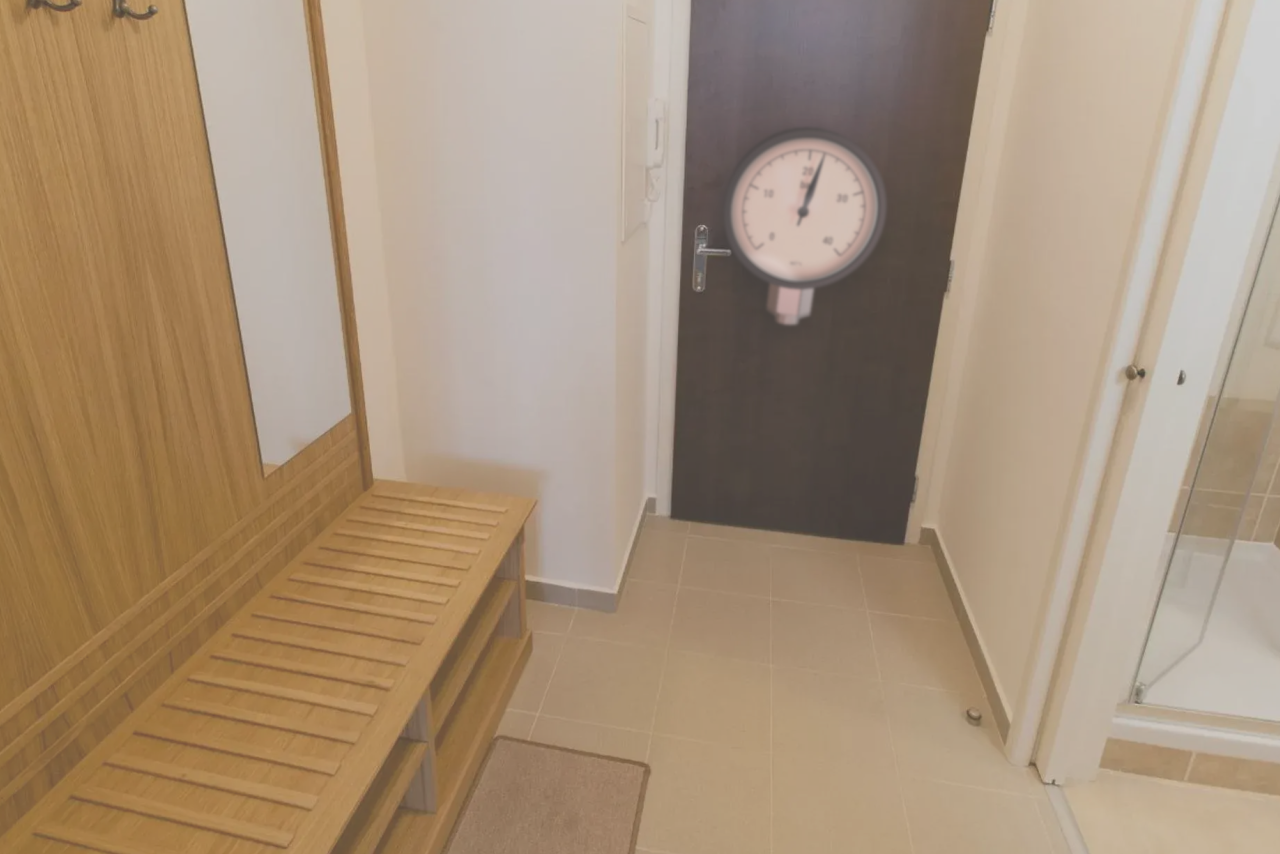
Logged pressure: 22bar
